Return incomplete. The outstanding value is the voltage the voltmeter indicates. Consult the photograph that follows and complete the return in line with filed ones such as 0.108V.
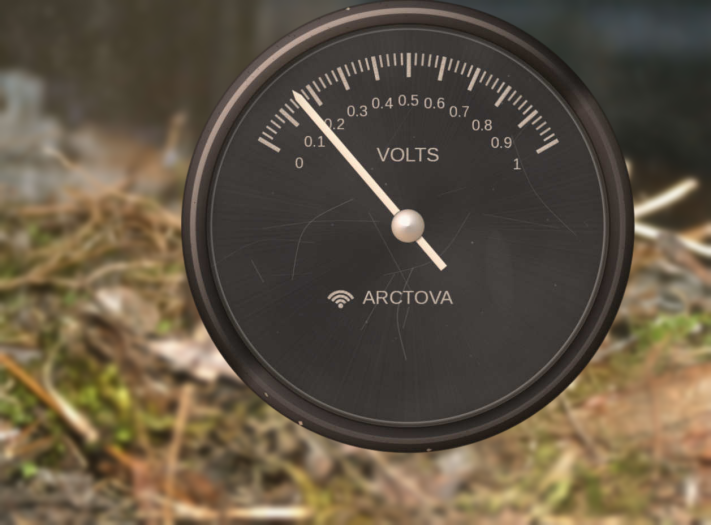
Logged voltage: 0.16V
